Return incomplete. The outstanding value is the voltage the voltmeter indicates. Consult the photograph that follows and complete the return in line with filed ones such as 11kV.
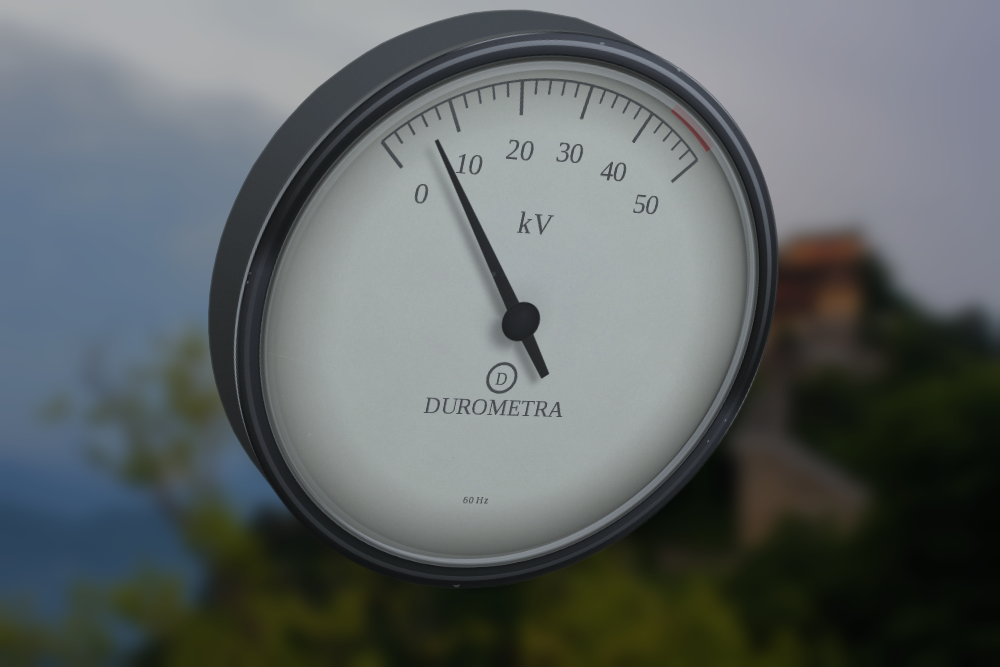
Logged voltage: 6kV
